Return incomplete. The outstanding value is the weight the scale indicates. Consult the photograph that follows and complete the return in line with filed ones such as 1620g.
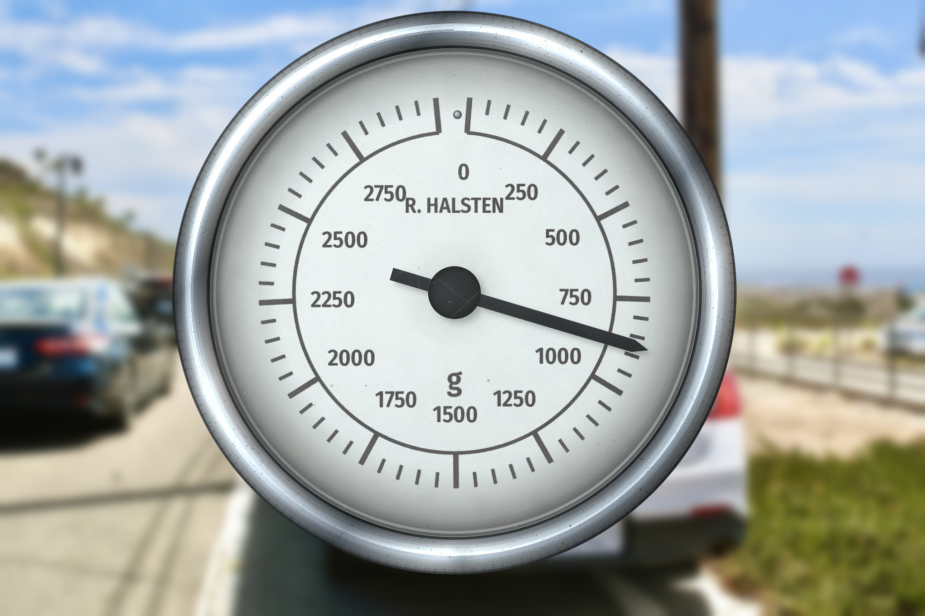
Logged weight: 875g
